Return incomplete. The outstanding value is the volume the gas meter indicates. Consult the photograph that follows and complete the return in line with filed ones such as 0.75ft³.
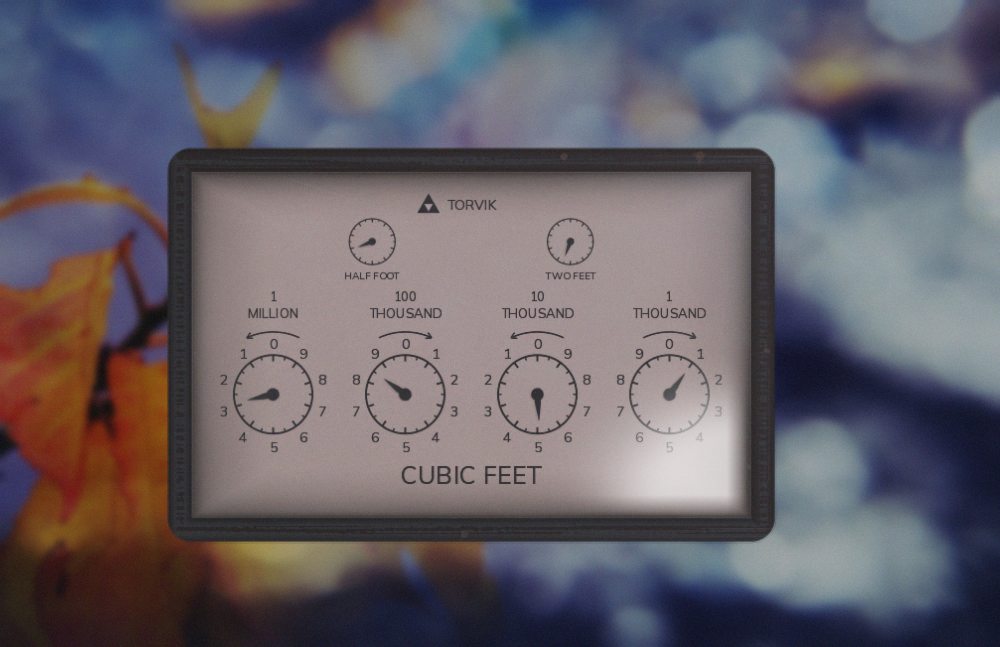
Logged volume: 285100ft³
